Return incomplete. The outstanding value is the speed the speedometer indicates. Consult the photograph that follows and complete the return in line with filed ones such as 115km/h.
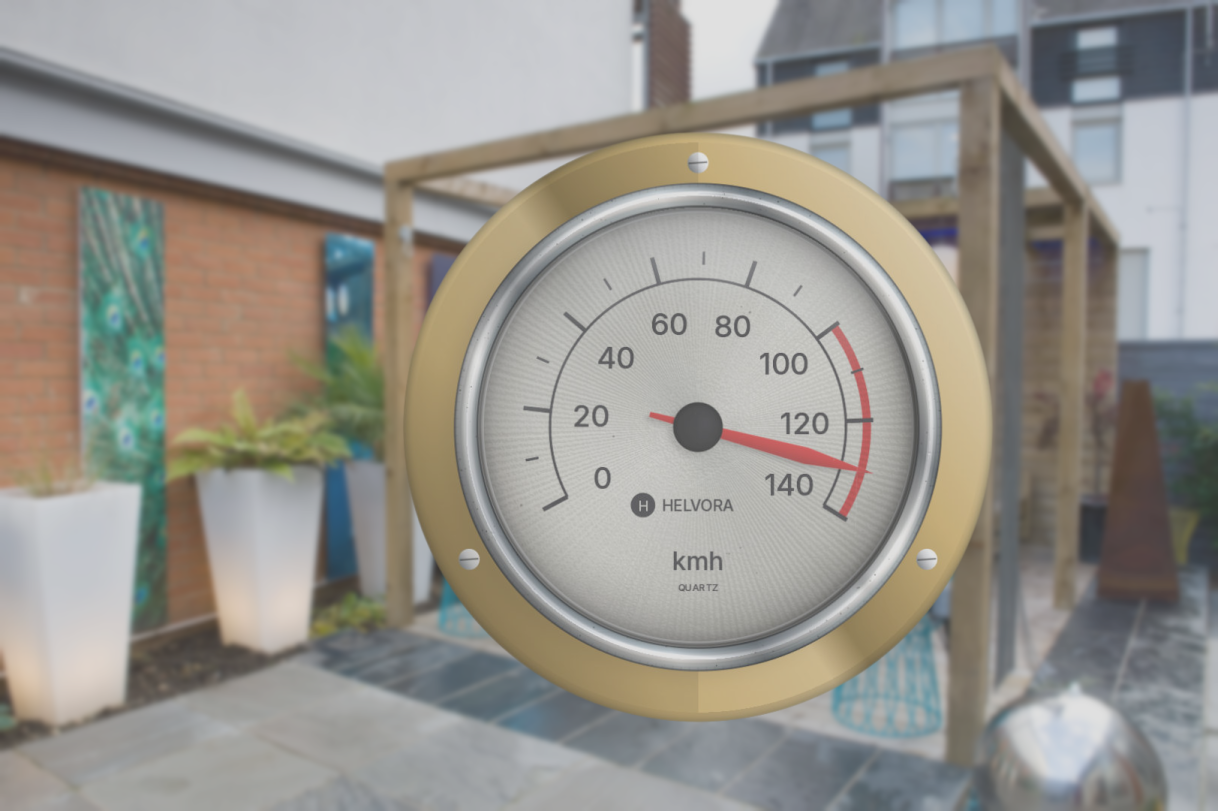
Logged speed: 130km/h
